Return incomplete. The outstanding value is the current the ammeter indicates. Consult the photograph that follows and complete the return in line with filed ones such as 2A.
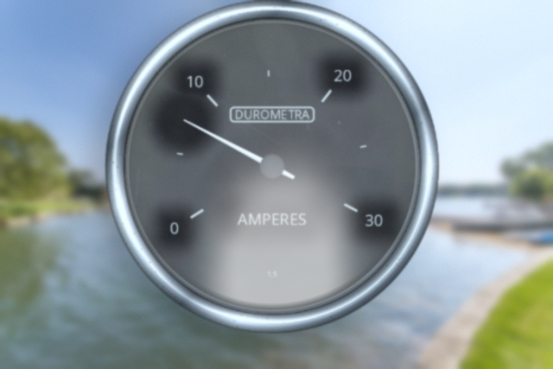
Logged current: 7.5A
